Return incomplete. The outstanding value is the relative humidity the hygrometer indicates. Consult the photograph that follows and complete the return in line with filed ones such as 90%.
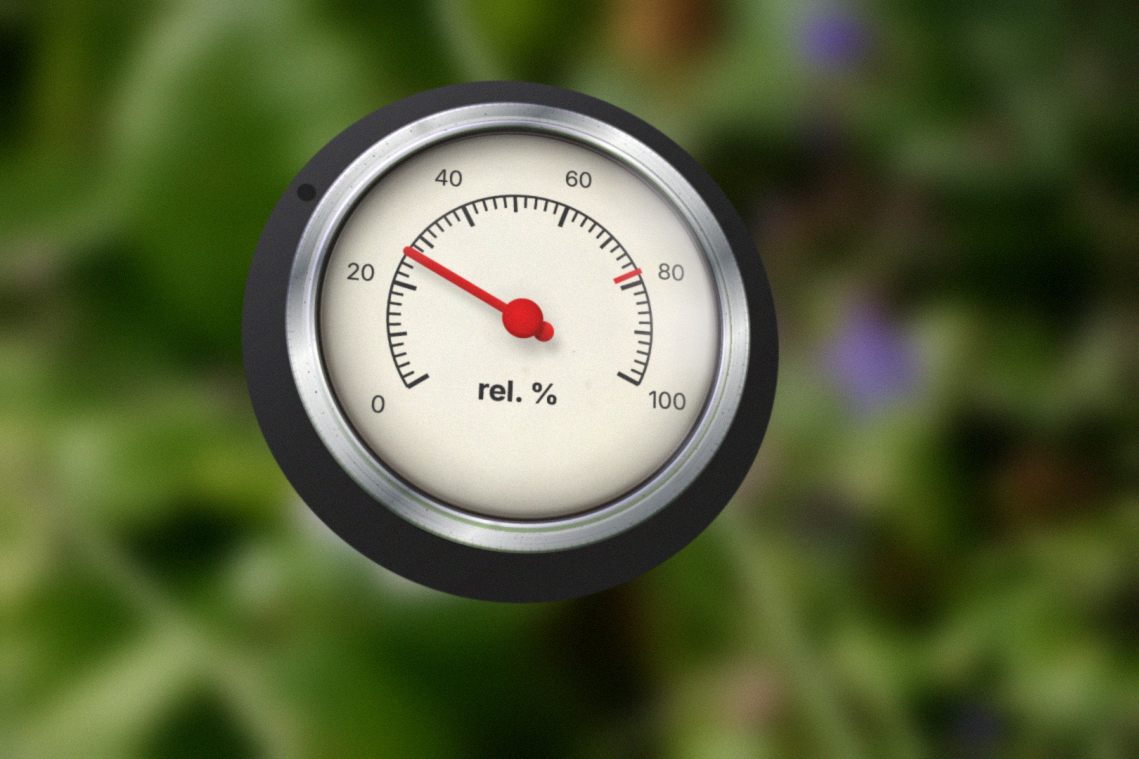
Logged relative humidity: 26%
